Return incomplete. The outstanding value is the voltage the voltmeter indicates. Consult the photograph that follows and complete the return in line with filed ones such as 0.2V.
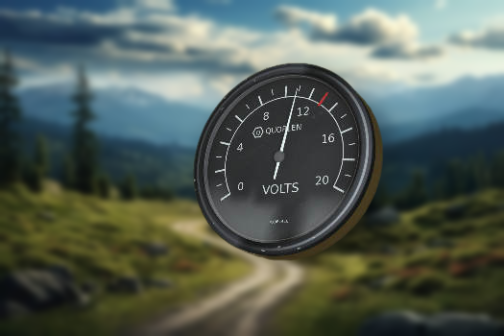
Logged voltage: 11V
